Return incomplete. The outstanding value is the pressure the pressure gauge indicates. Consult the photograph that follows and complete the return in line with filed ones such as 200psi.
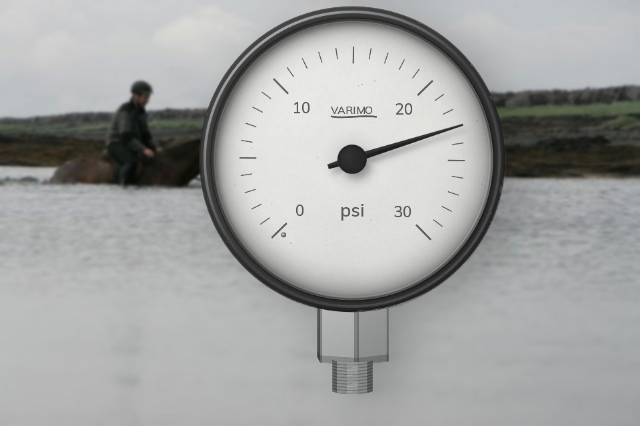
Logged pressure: 23psi
